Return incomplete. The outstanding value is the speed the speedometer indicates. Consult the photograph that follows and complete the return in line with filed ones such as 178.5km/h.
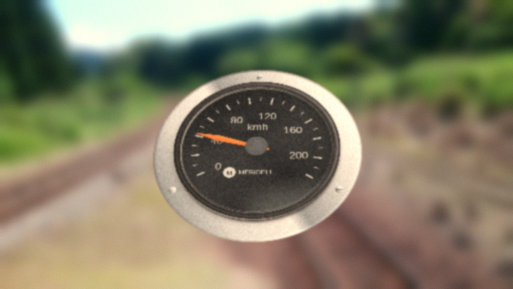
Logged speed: 40km/h
